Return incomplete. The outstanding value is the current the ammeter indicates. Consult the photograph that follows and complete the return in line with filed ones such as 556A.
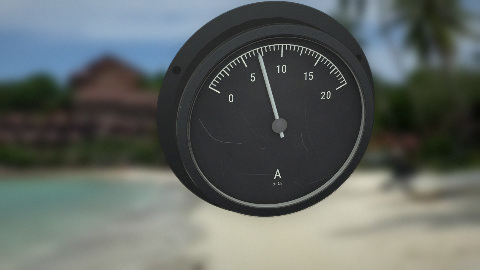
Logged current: 7A
